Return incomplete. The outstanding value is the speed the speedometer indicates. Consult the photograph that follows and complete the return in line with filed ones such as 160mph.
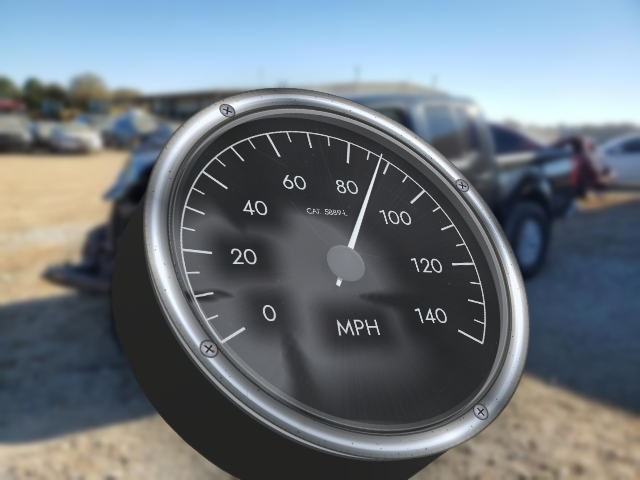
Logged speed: 87.5mph
